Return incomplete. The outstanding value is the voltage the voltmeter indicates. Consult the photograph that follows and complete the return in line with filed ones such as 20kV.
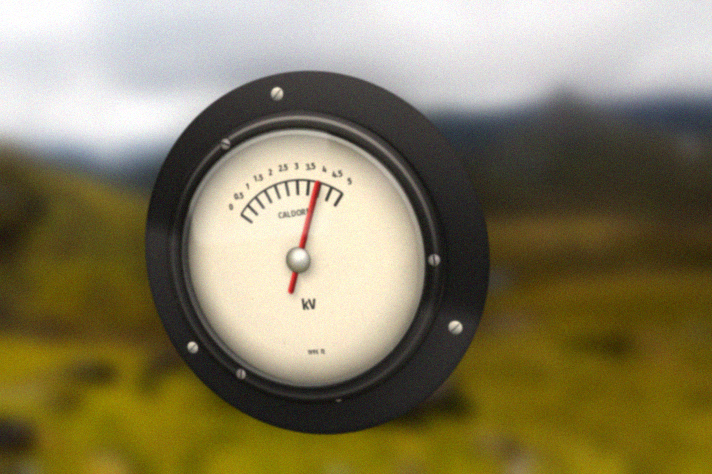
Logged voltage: 4kV
